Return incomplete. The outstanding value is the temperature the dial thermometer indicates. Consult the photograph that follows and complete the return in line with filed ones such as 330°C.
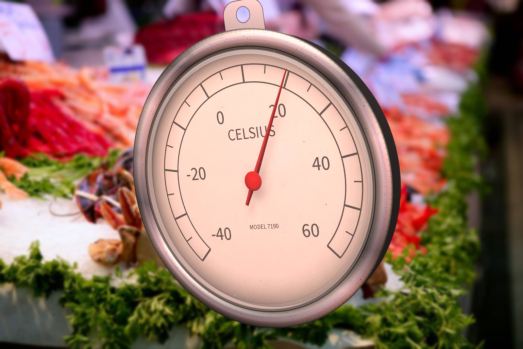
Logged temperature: 20°C
